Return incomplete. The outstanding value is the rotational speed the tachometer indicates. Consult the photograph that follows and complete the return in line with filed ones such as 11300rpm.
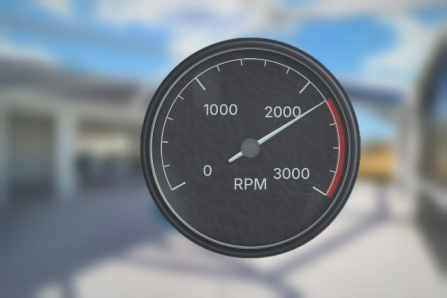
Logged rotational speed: 2200rpm
